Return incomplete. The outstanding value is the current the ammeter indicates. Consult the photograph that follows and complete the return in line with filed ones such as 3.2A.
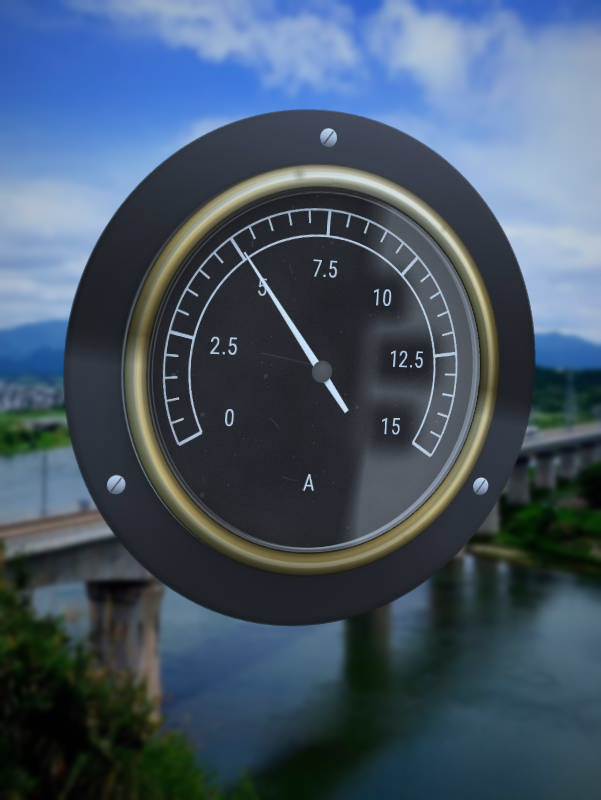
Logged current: 5A
